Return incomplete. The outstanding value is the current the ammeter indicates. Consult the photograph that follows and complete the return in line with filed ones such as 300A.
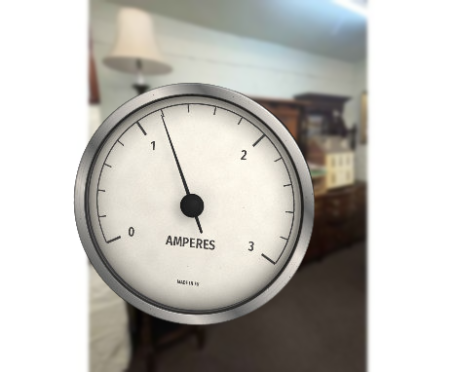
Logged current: 1.2A
